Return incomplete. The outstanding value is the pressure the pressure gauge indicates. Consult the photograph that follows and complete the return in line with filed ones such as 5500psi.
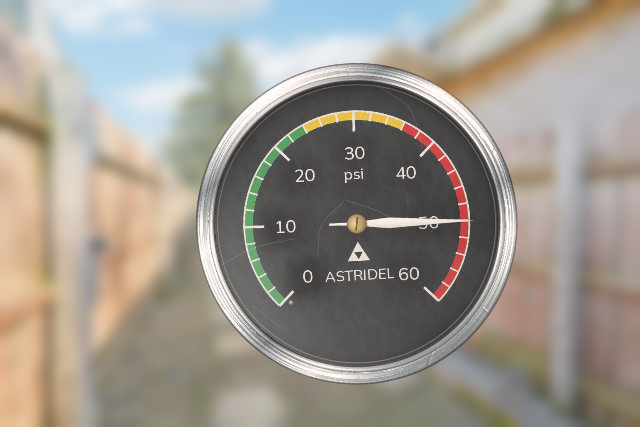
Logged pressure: 50psi
